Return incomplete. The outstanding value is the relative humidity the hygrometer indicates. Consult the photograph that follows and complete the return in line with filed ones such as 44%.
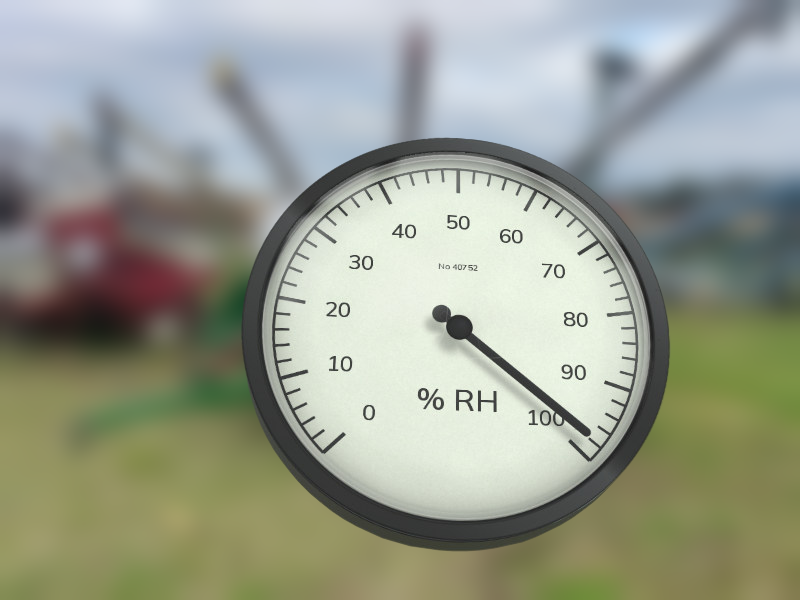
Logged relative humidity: 98%
